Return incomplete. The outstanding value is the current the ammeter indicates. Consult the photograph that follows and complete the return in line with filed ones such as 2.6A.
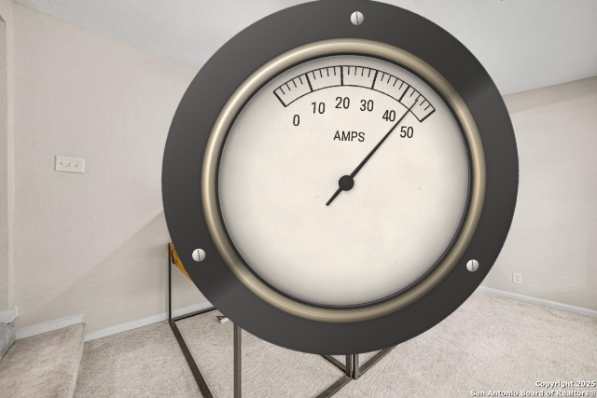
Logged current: 44A
